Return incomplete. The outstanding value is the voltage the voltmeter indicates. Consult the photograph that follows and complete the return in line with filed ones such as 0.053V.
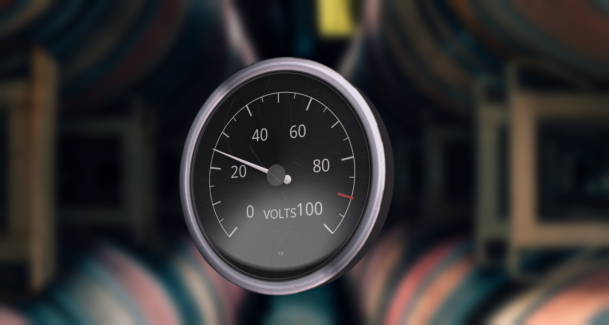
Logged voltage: 25V
